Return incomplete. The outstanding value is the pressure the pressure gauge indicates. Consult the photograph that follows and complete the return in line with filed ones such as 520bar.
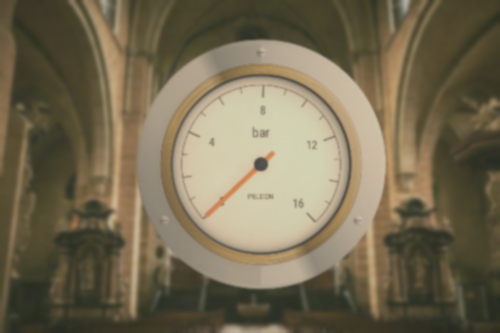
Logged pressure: 0bar
